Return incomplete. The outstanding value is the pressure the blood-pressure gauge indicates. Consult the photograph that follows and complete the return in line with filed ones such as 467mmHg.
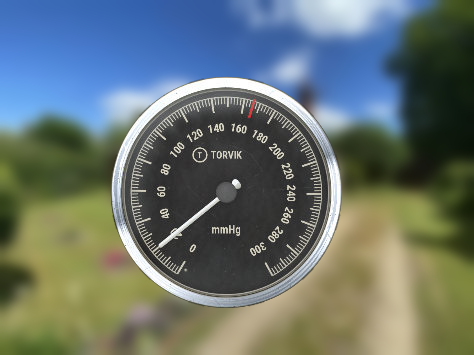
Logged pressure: 20mmHg
